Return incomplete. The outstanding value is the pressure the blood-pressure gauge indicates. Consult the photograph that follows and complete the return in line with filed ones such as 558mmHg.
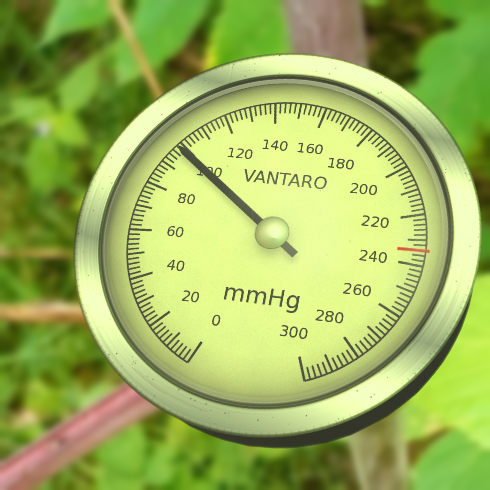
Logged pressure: 98mmHg
